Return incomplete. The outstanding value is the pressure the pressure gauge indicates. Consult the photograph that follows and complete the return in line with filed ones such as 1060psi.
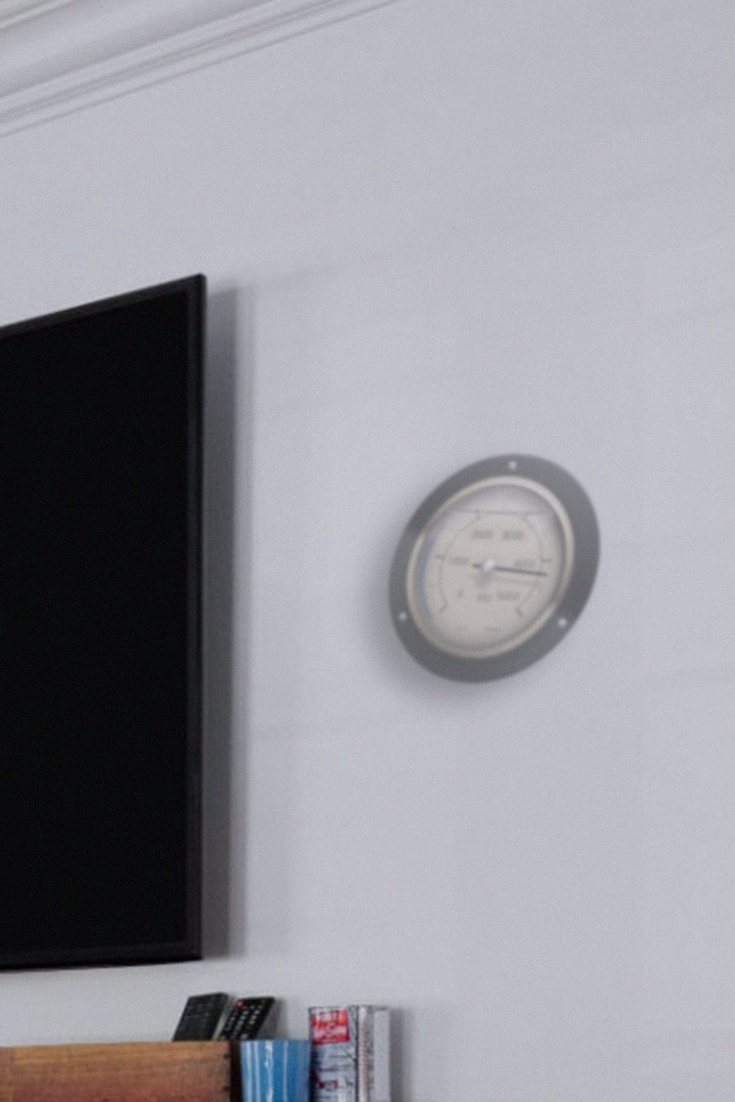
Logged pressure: 4250psi
